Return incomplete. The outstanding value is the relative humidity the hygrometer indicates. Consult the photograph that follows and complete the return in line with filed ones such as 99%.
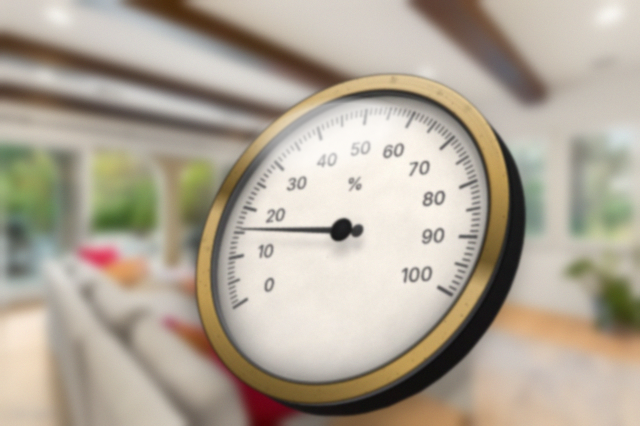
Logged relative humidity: 15%
